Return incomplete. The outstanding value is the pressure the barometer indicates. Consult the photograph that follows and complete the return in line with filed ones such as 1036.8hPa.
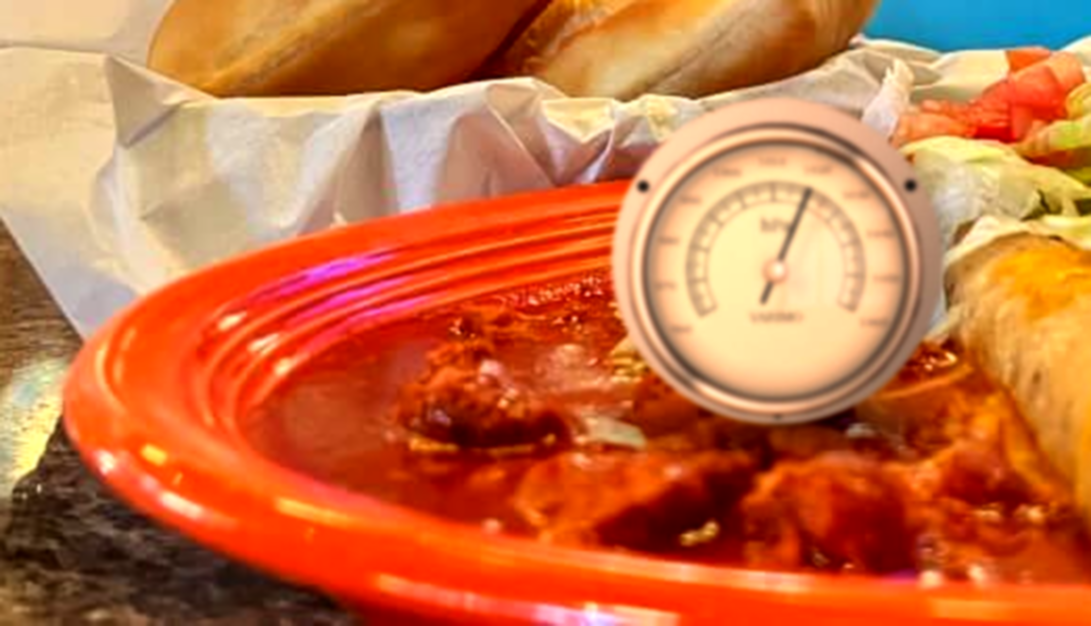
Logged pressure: 1020hPa
